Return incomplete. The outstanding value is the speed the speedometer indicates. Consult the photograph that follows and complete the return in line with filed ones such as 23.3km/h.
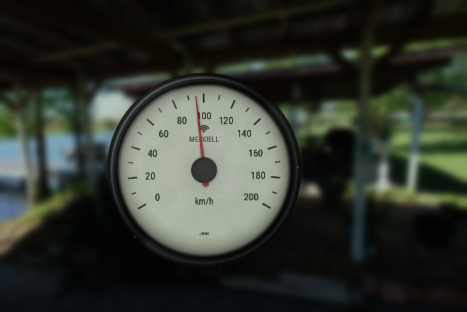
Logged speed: 95km/h
